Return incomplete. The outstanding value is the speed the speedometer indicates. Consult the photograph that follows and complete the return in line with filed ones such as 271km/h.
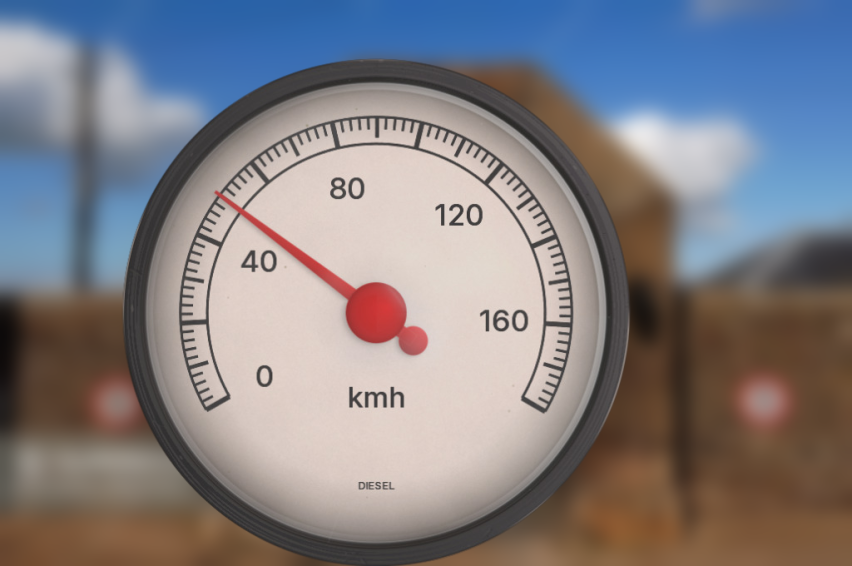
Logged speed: 50km/h
